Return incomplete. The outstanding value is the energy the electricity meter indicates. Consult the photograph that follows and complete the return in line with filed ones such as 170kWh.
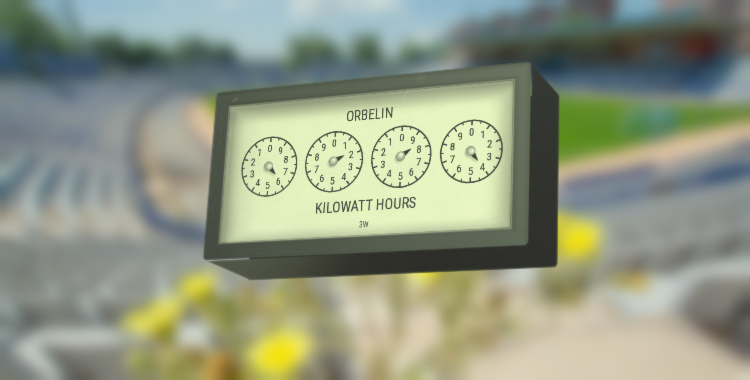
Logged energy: 6184kWh
